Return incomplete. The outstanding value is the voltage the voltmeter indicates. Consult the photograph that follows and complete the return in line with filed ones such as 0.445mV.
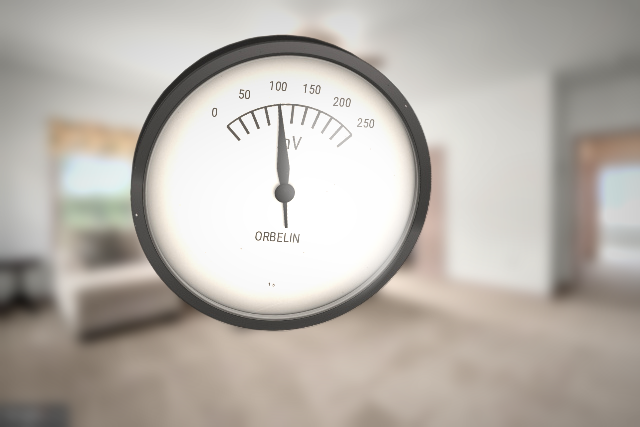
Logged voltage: 100mV
